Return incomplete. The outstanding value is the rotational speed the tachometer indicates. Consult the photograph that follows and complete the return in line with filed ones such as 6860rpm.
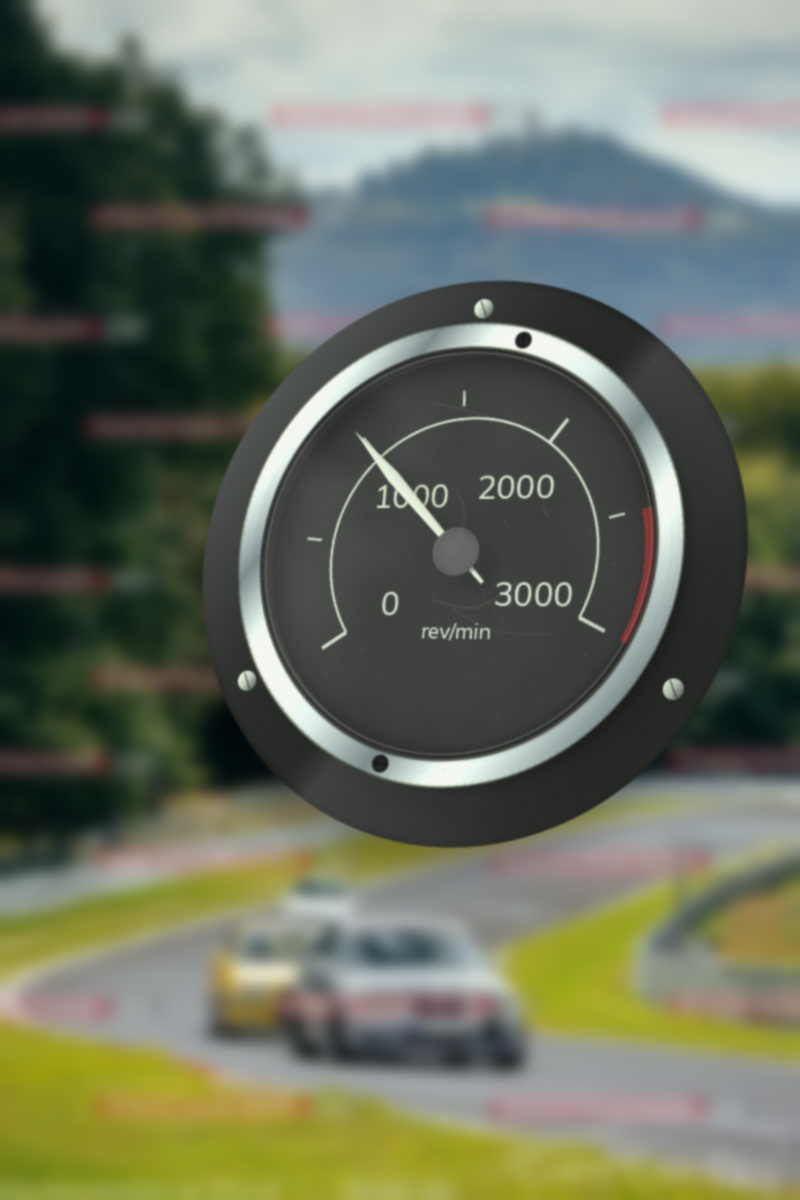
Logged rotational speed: 1000rpm
